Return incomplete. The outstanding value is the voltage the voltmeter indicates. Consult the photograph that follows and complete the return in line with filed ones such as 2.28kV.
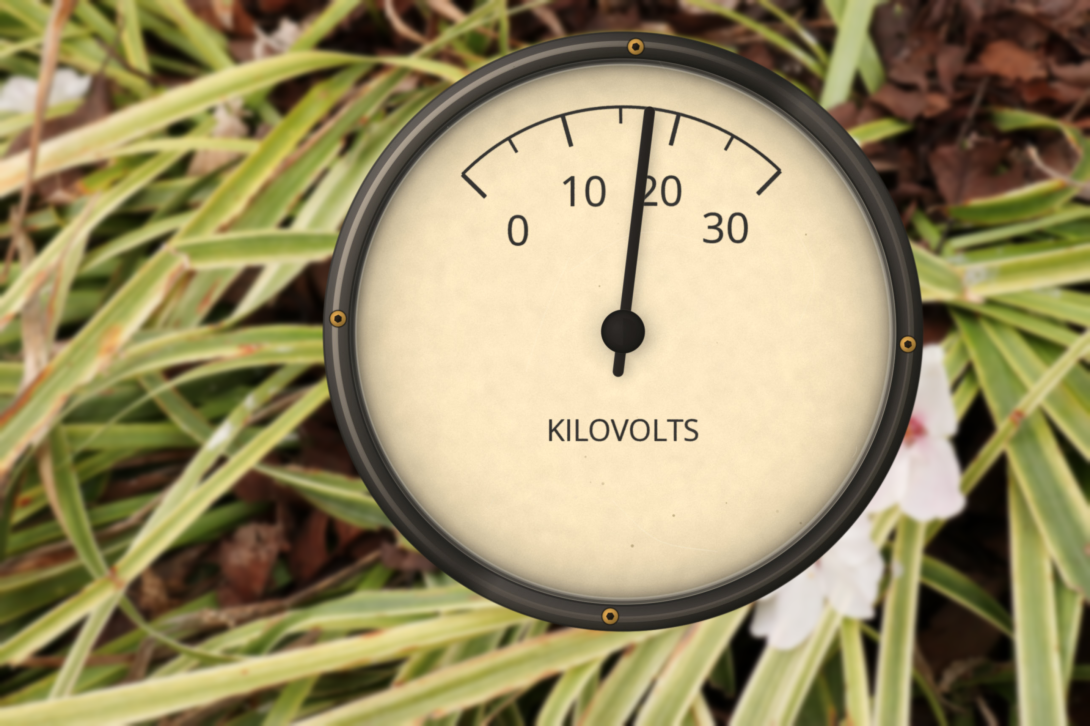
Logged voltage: 17.5kV
